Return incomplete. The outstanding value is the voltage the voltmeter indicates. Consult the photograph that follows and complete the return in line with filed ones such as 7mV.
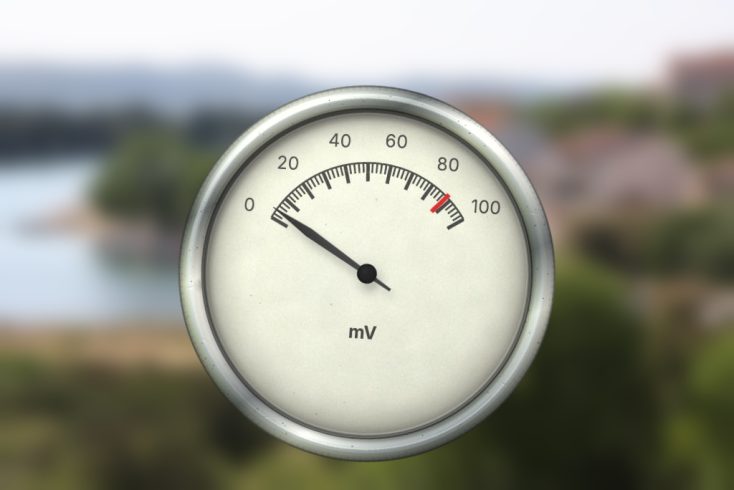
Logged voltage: 4mV
